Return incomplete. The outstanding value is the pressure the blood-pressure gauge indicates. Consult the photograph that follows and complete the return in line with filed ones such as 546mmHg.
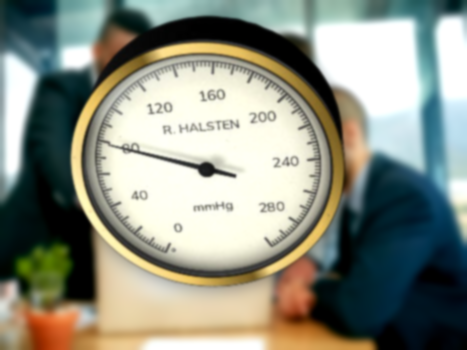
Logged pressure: 80mmHg
